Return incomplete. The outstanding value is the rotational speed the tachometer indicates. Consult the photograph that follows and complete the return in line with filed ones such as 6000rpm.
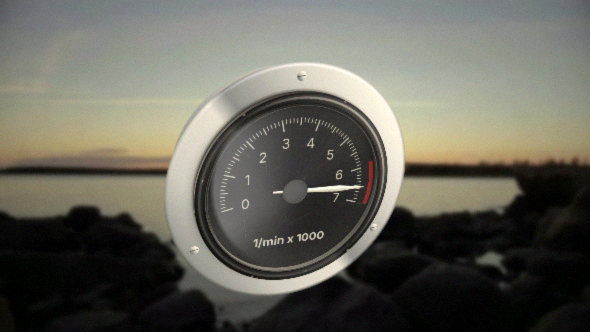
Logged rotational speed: 6500rpm
